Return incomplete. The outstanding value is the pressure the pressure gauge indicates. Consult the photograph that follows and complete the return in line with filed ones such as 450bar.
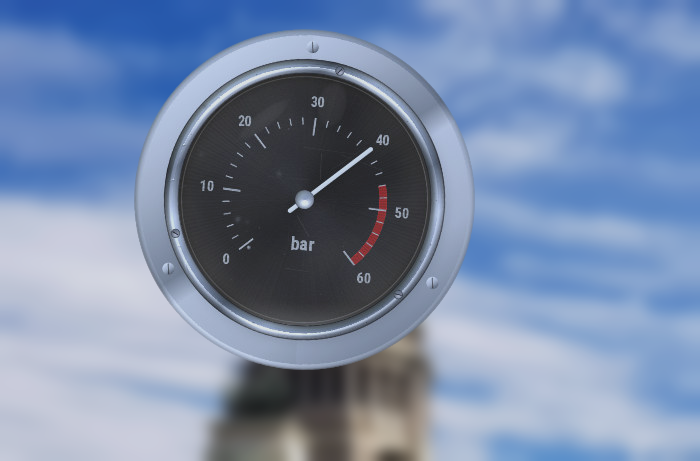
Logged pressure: 40bar
